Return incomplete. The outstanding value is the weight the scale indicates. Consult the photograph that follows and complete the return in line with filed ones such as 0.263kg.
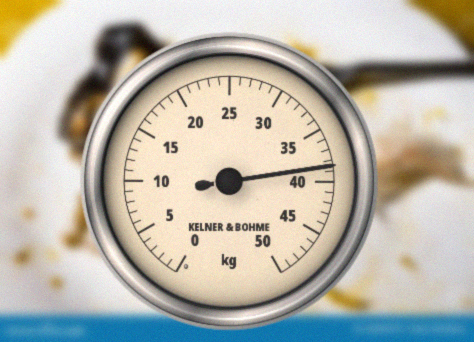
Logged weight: 38.5kg
